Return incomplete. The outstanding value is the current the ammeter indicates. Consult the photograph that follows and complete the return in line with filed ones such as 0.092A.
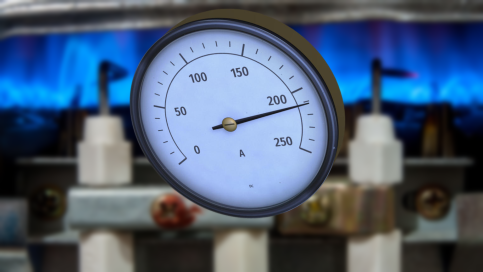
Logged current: 210A
